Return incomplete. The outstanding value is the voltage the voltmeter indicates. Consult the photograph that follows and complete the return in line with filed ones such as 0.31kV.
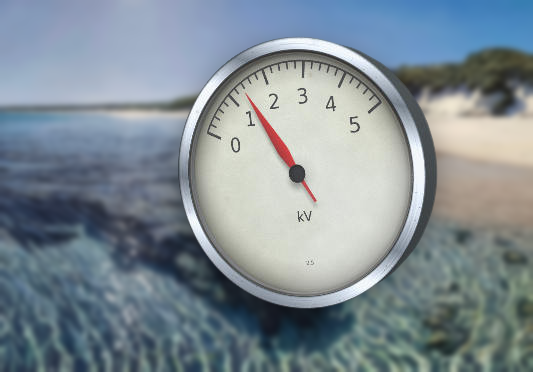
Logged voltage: 1.4kV
